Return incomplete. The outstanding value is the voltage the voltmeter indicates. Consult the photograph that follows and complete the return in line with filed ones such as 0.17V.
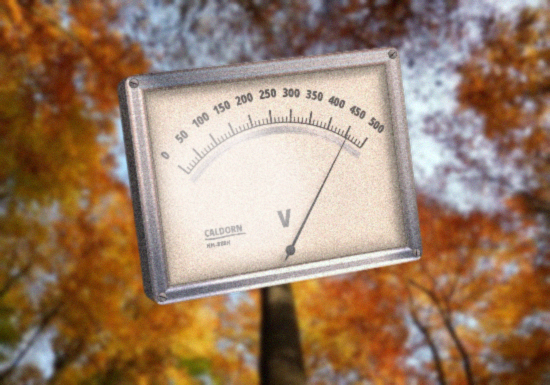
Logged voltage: 450V
